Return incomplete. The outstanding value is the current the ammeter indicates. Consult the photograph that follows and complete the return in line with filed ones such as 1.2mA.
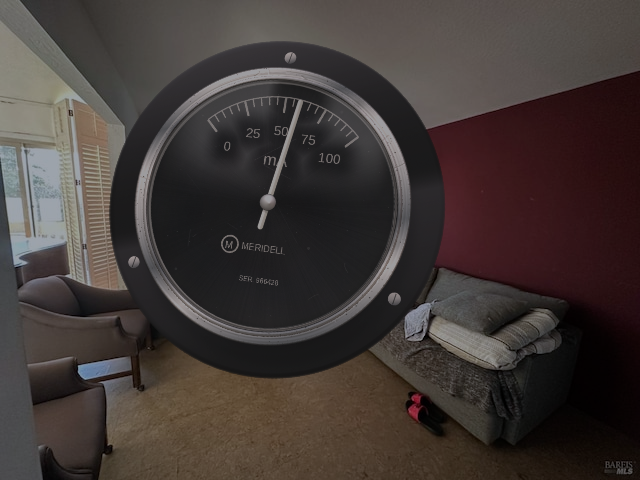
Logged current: 60mA
